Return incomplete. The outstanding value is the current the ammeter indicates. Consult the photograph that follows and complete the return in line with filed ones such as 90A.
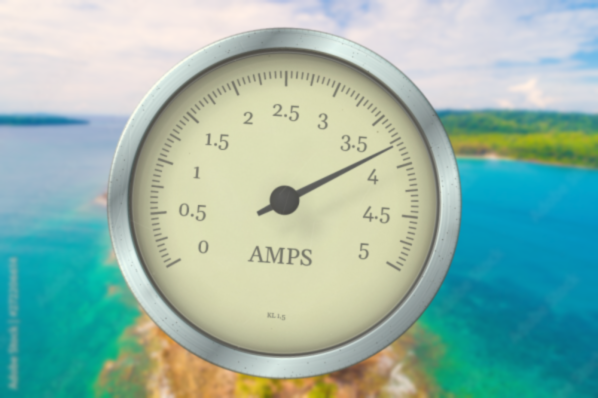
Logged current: 3.8A
